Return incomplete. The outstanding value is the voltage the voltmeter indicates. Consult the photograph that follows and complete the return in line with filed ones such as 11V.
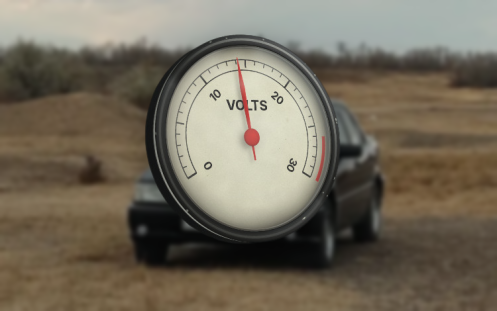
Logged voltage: 14V
